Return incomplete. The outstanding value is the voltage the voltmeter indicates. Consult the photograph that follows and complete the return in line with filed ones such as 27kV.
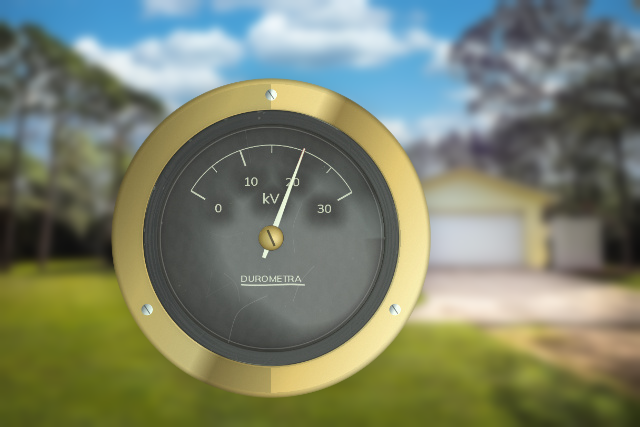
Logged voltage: 20kV
